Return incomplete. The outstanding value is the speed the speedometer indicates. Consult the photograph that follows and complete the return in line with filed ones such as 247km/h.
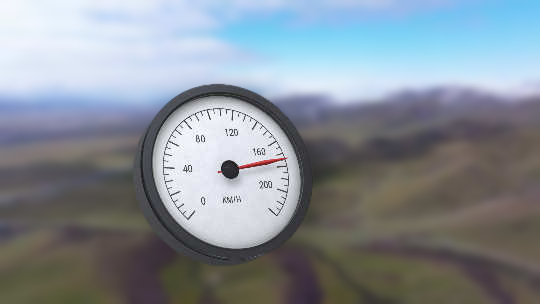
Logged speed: 175km/h
